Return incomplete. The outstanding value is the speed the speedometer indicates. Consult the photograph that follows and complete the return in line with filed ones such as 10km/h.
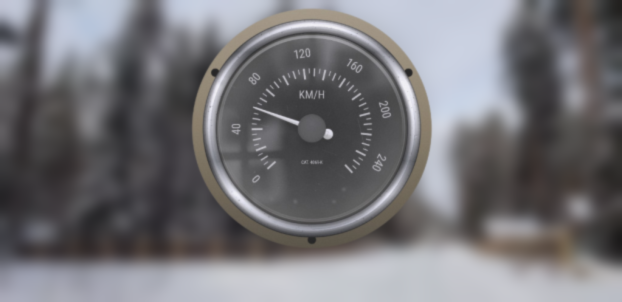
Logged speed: 60km/h
